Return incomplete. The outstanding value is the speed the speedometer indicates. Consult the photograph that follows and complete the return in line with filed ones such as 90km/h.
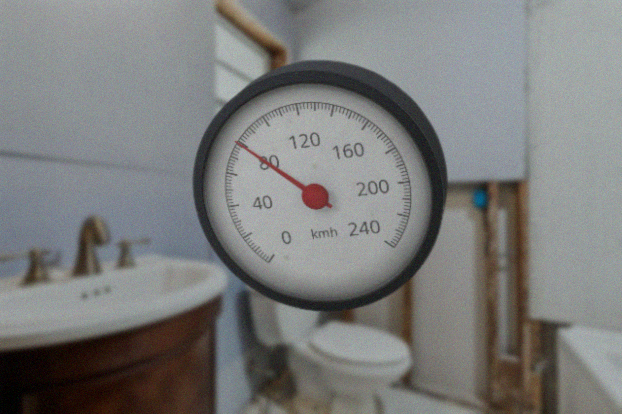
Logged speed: 80km/h
